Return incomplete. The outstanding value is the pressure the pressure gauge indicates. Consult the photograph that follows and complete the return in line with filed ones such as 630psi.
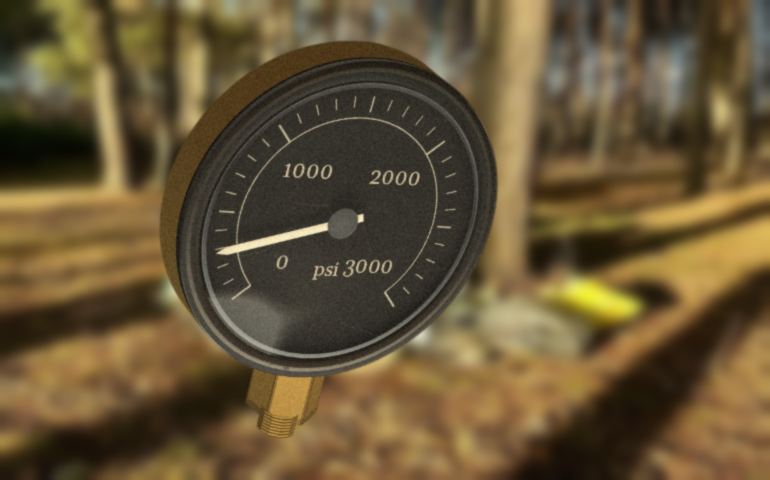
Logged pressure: 300psi
